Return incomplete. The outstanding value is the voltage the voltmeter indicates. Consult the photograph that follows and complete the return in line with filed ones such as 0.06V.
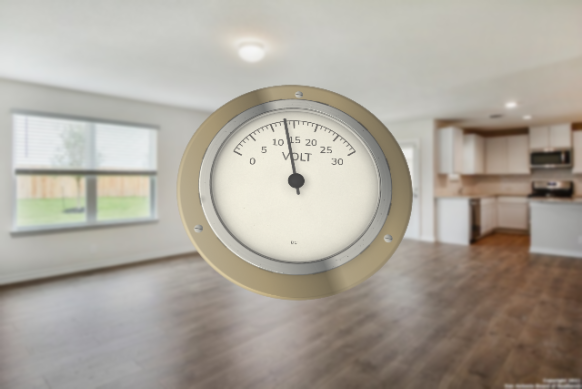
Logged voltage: 13V
